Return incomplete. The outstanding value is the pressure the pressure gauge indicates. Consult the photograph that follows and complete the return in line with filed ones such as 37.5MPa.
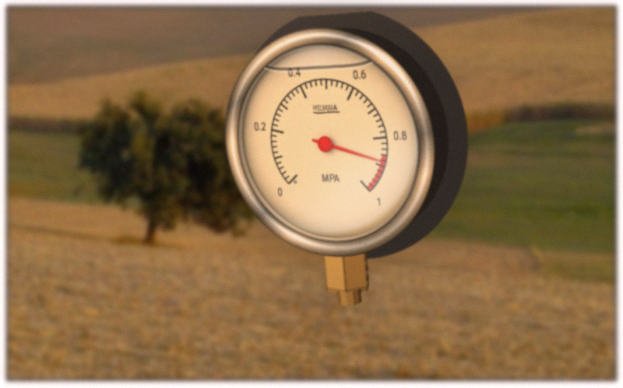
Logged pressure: 0.88MPa
